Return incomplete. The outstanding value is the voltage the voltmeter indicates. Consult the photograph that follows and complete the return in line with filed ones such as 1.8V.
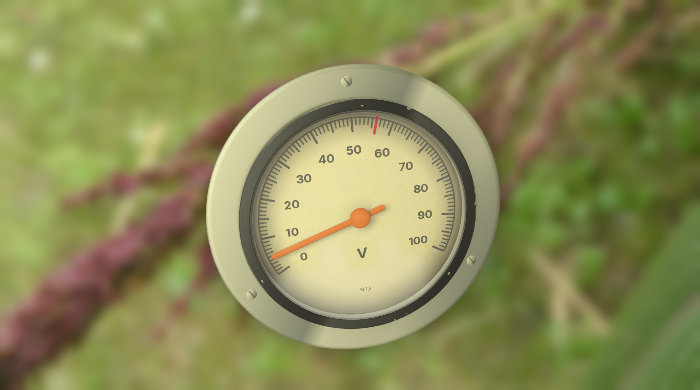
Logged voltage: 5V
